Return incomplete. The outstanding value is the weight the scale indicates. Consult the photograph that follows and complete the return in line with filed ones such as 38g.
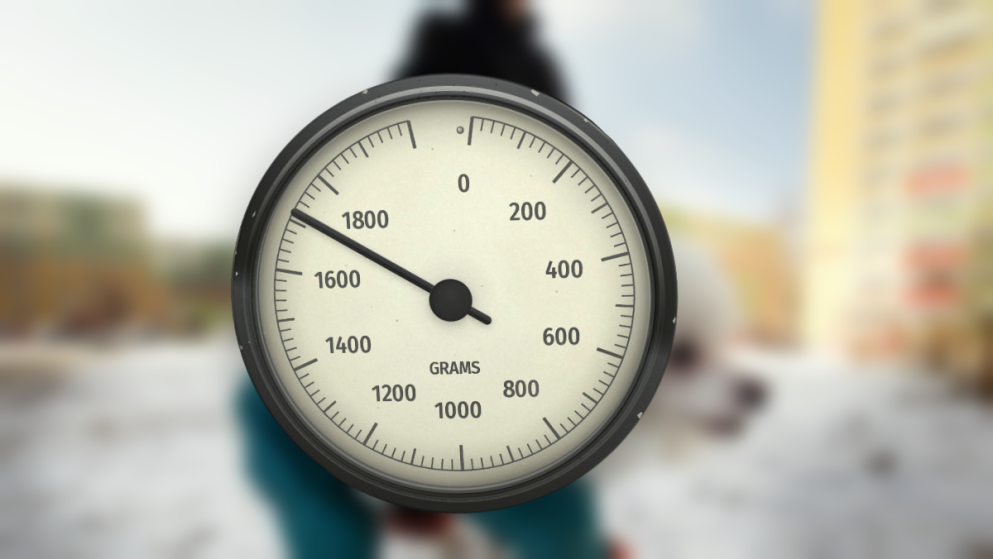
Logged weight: 1720g
